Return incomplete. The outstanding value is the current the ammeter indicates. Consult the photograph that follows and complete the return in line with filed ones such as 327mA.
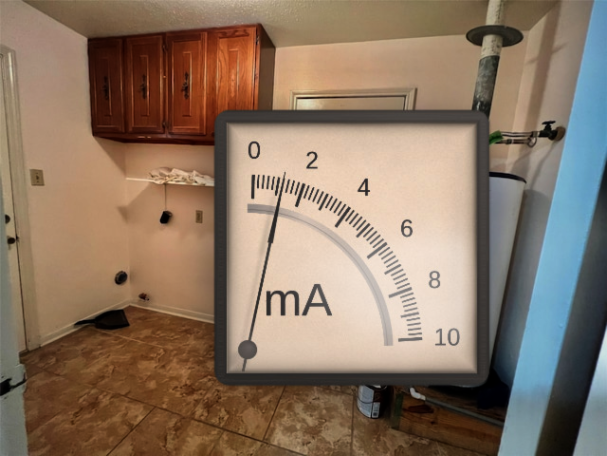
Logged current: 1.2mA
